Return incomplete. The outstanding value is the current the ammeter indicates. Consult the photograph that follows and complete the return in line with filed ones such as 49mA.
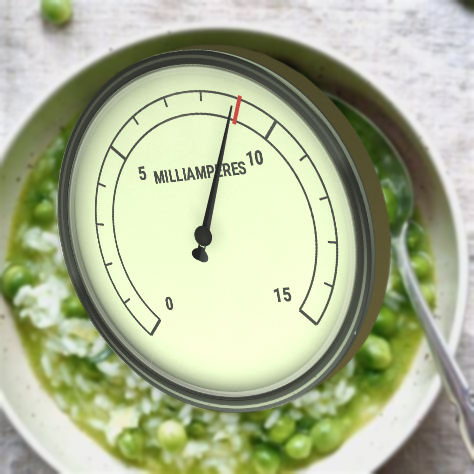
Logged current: 9mA
